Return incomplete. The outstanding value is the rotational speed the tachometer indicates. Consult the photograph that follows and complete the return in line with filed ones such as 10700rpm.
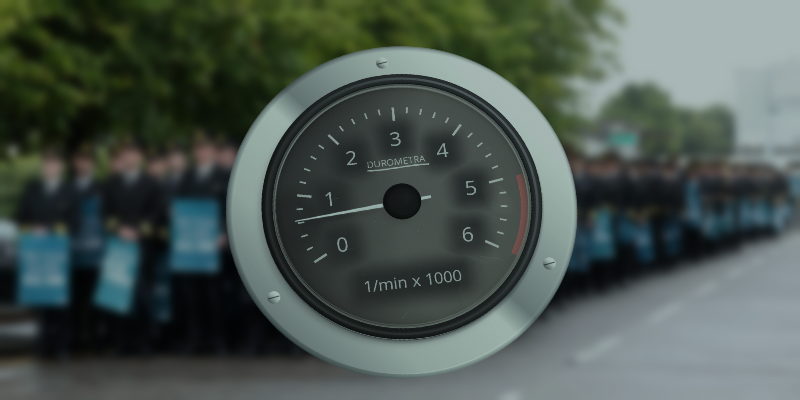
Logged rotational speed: 600rpm
